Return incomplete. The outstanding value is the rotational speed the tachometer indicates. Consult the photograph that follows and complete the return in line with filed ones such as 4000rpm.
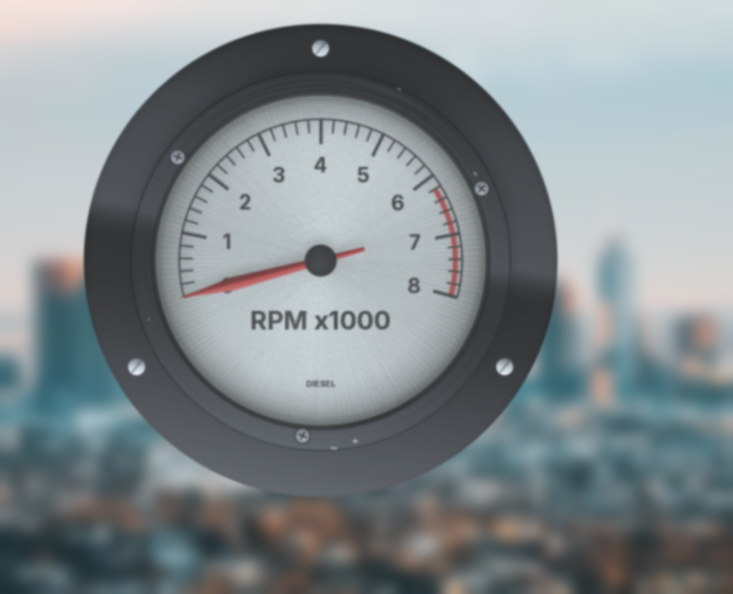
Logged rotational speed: 0rpm
